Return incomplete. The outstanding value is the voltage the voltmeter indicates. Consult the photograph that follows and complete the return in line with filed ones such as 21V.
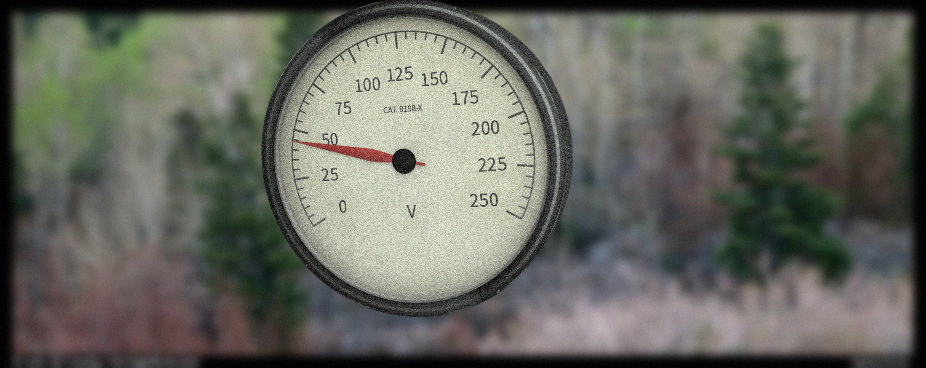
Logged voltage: 45V
